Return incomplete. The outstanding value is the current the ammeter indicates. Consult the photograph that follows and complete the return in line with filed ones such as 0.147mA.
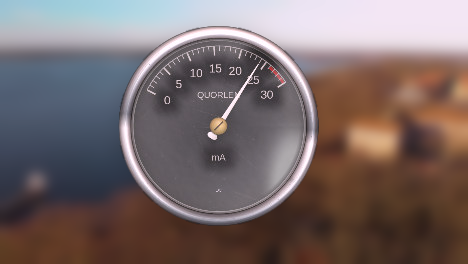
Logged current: 24mA
